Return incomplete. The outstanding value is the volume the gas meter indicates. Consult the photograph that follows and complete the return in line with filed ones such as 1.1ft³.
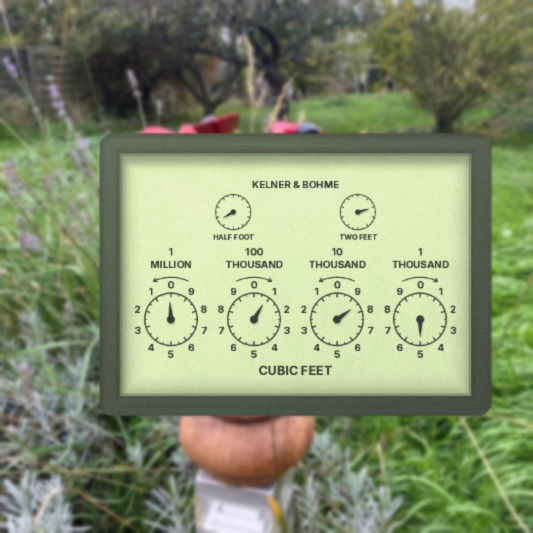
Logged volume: 8500ft³
